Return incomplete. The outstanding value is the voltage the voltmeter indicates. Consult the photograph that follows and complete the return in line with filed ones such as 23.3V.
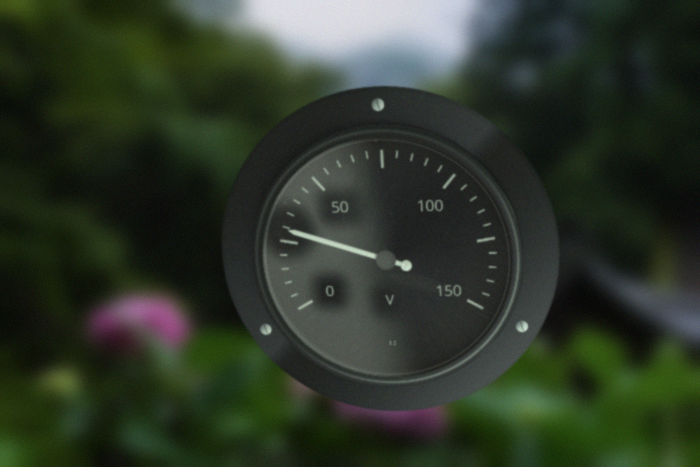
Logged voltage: 30V
